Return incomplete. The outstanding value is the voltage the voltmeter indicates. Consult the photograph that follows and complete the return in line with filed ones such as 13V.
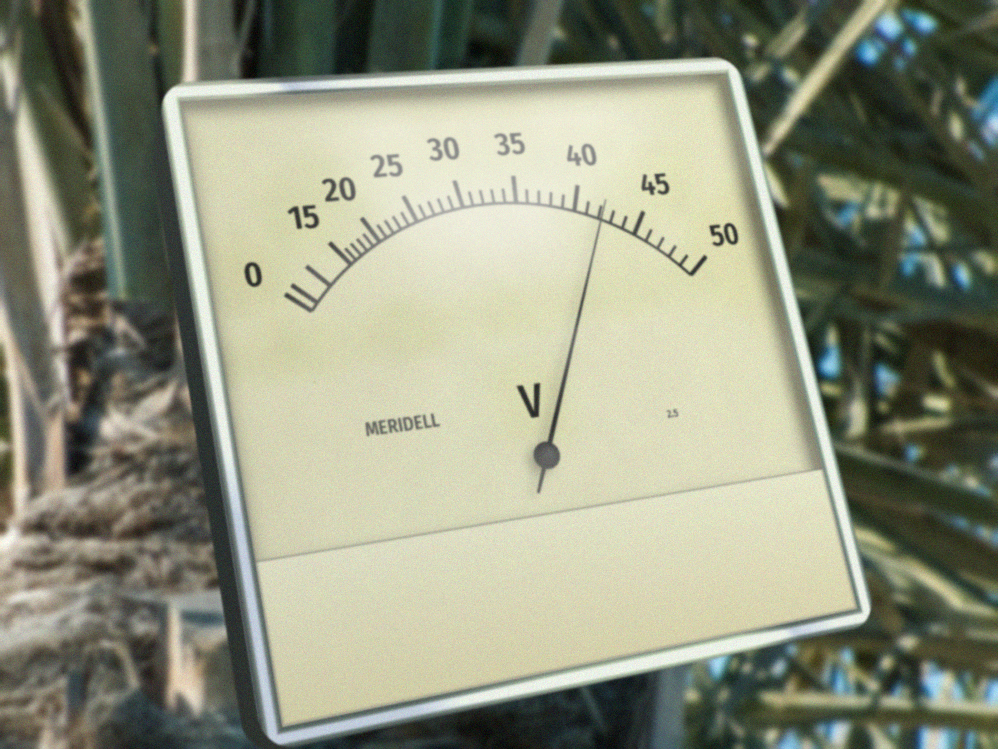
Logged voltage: 42V
